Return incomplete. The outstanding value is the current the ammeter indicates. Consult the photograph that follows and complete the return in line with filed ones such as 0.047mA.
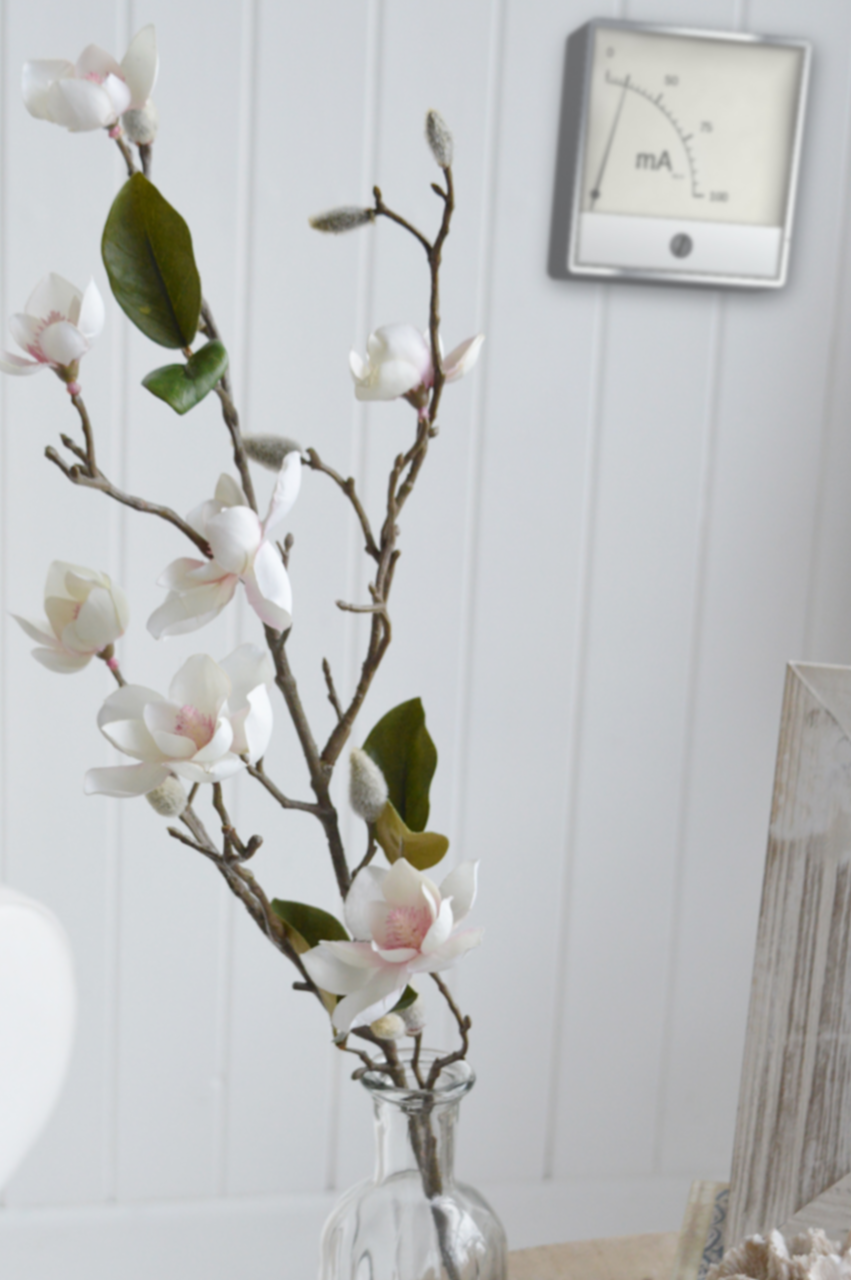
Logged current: 25mA
